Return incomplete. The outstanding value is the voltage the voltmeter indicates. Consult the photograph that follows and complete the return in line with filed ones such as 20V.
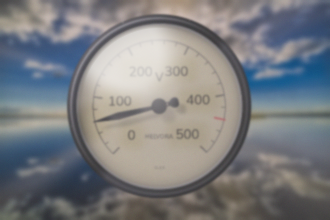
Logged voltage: 60V
